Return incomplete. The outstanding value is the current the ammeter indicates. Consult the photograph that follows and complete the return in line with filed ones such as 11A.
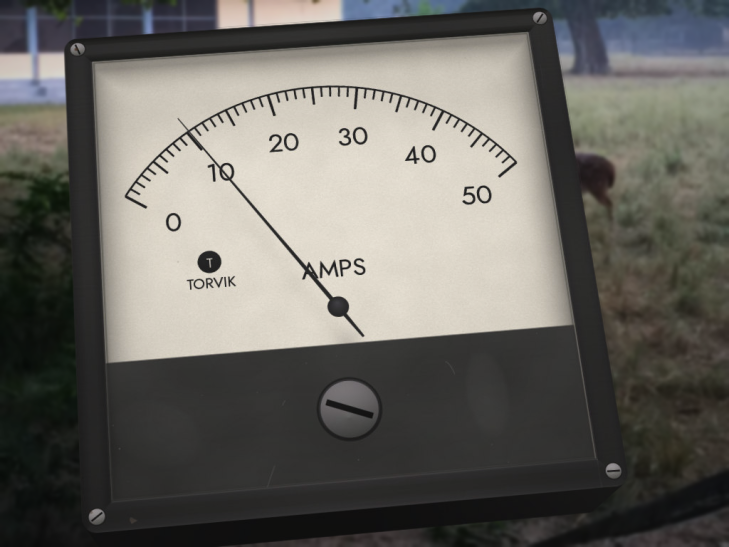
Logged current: 10A
